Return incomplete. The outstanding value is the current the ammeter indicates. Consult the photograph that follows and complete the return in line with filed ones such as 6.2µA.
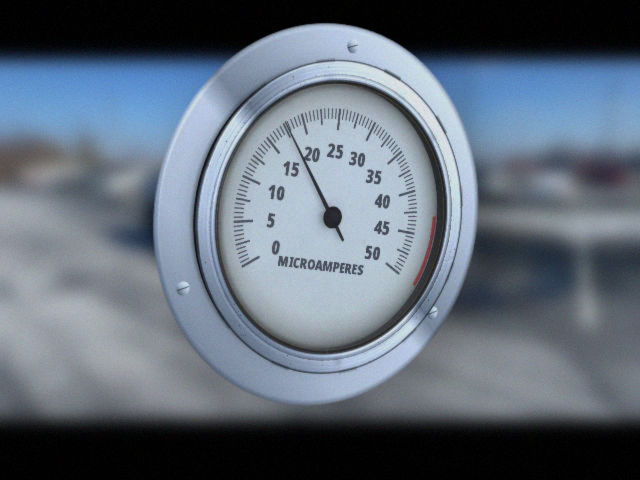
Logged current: 17.5µA
